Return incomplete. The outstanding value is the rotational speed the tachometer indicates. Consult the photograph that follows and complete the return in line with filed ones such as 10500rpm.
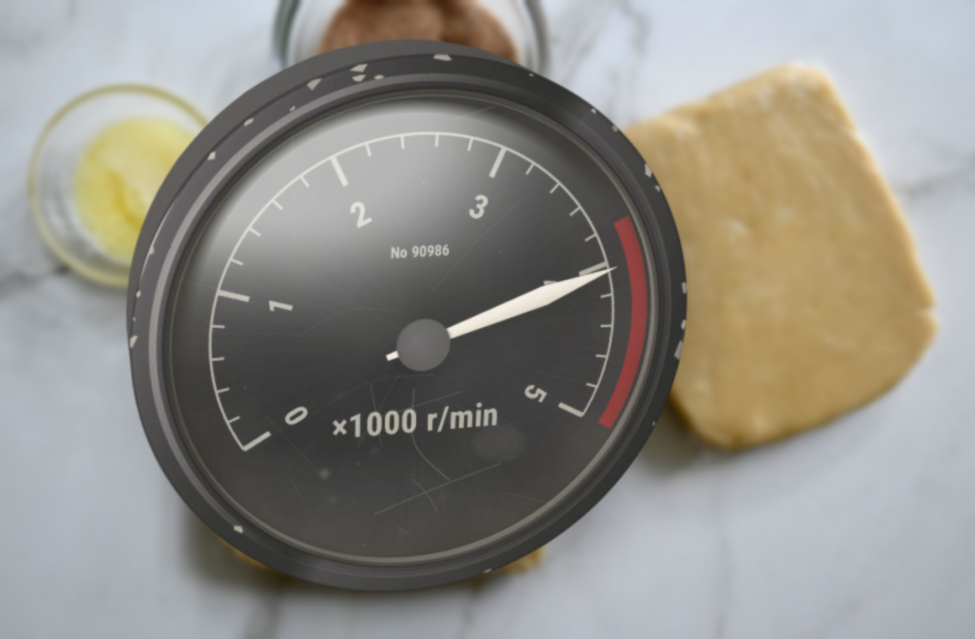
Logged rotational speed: 4000rpm
